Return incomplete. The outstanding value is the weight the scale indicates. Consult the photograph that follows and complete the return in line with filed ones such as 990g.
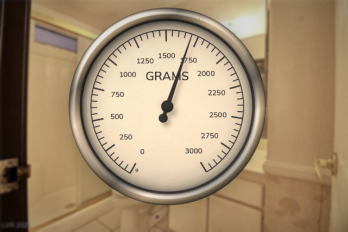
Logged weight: 1700g
